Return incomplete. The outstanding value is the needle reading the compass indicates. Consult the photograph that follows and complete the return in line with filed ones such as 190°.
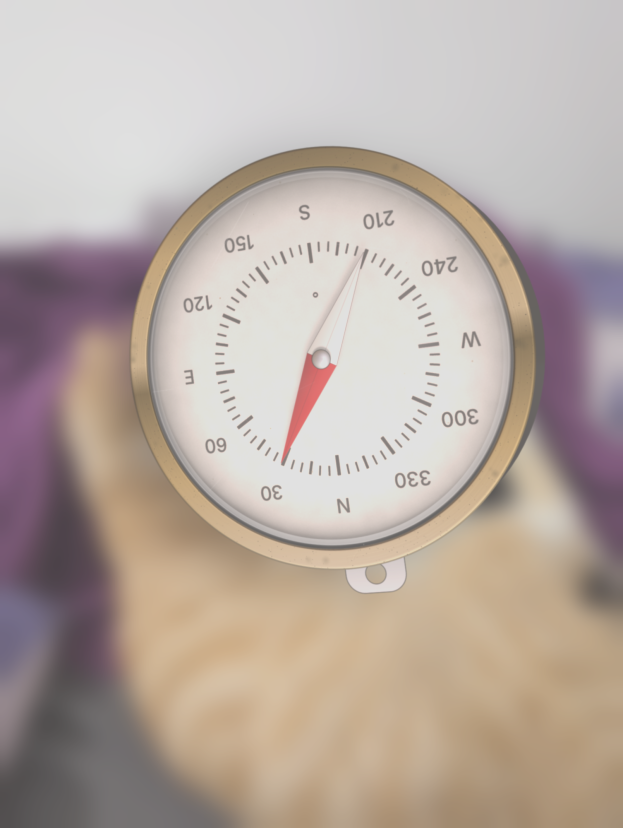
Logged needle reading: 30°
